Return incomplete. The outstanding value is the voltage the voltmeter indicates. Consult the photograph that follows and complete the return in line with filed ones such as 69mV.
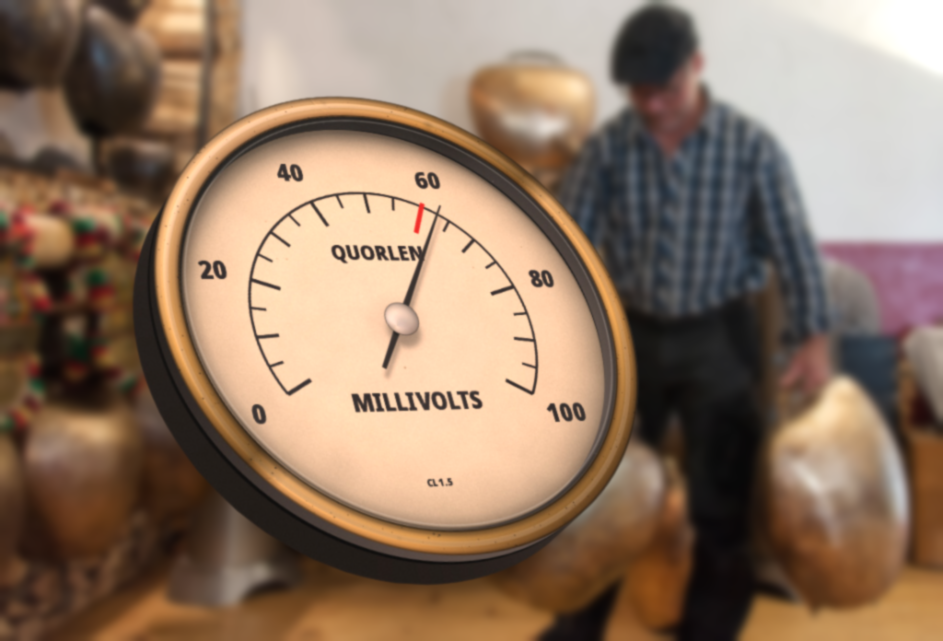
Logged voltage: 62.5mV
